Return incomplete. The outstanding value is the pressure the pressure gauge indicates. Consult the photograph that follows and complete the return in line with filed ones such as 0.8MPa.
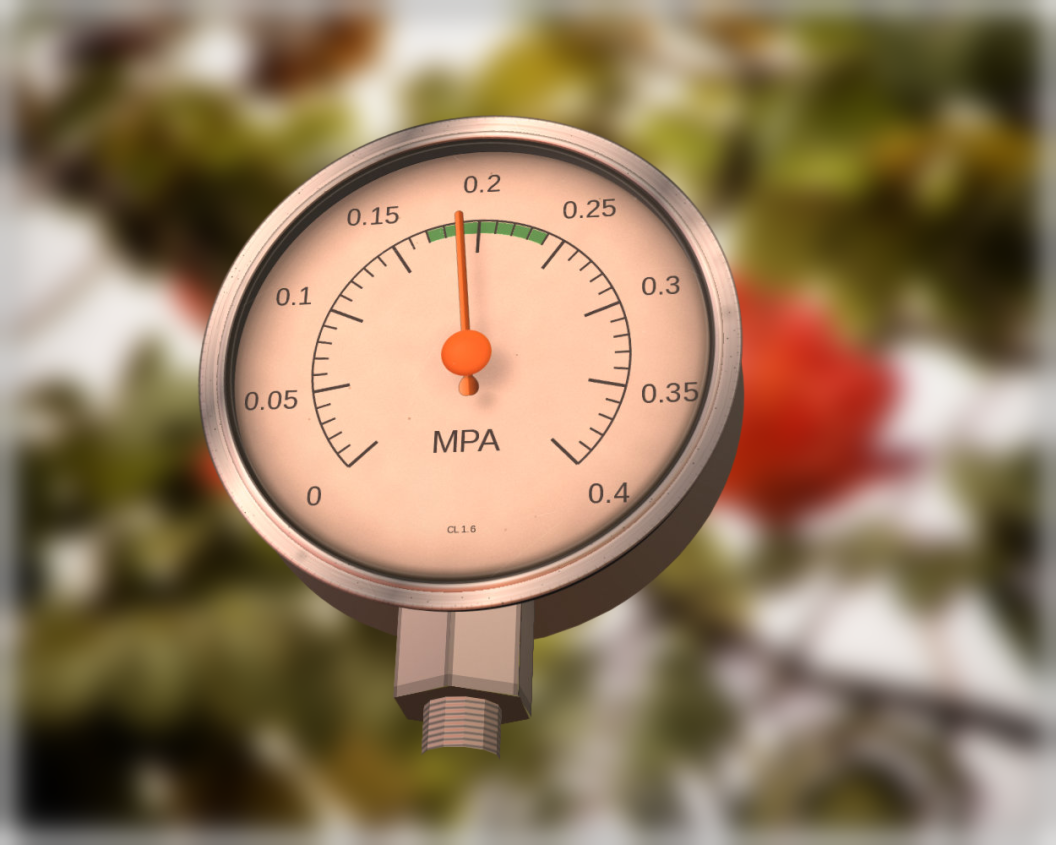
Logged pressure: 0.19MPa
